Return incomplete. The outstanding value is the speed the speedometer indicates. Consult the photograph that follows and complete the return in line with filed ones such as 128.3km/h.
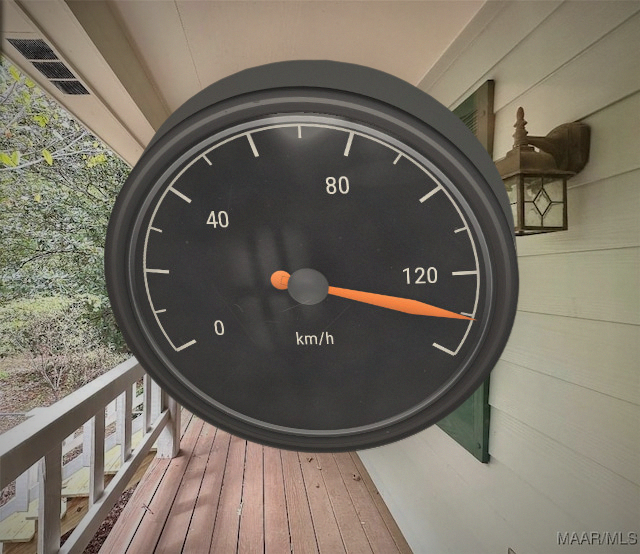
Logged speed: 130km/h
